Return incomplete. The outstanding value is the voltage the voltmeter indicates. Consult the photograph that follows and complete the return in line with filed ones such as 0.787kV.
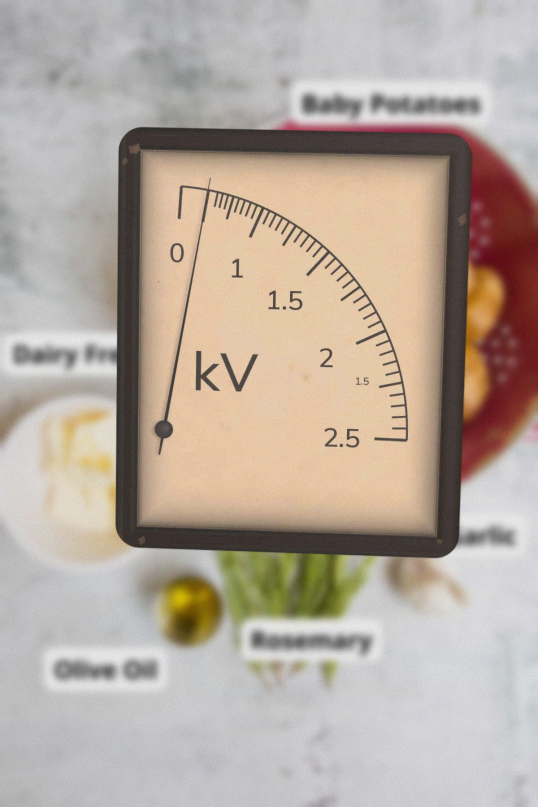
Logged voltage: 0.5kV
